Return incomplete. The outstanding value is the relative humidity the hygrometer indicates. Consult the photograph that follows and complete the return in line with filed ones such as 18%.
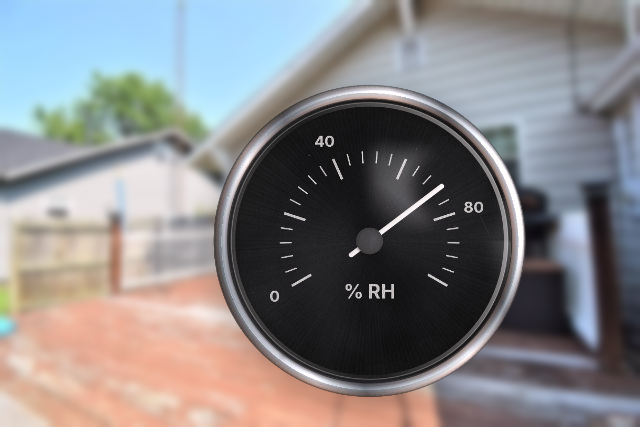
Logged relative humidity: 72%
